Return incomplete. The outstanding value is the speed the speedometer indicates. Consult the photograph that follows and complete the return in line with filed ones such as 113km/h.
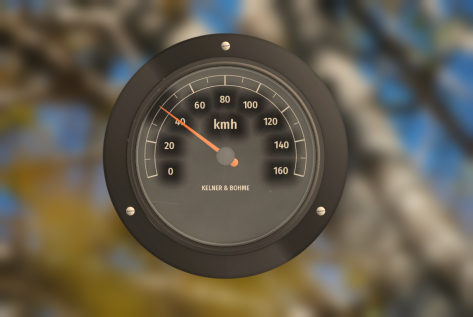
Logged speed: 40km/h
